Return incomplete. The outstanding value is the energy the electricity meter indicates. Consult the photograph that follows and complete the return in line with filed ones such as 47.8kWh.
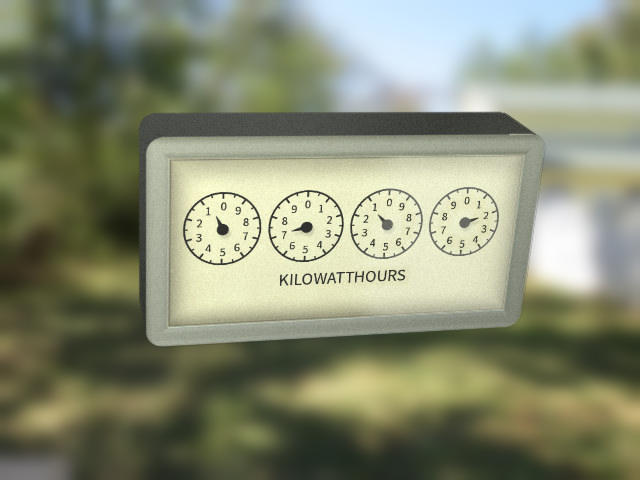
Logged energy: 712kWh
